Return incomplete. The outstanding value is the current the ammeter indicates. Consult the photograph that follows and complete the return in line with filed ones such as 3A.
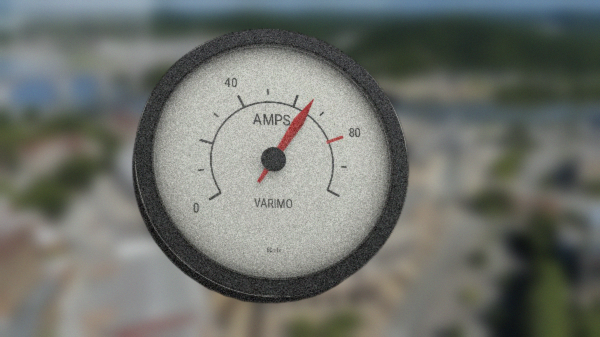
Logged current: 65A
